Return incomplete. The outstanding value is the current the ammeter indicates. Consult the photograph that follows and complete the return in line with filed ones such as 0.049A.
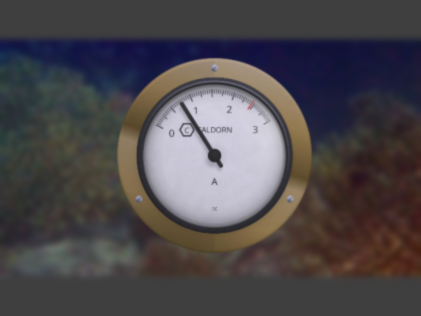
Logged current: 0.75A
